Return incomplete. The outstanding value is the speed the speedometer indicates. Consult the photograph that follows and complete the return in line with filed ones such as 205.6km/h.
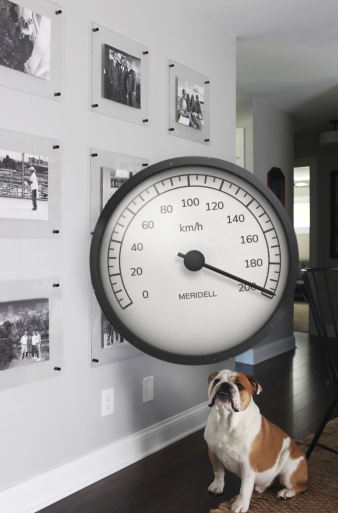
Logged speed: 197.5km/h
